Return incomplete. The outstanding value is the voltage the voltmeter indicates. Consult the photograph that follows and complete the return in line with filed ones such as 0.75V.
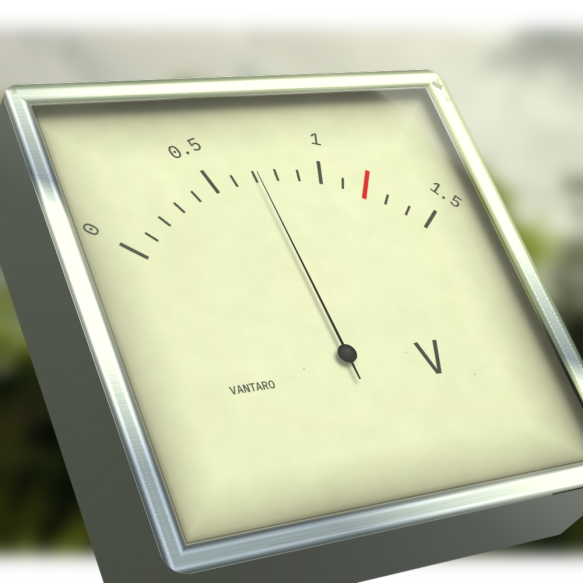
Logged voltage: 0.7V
